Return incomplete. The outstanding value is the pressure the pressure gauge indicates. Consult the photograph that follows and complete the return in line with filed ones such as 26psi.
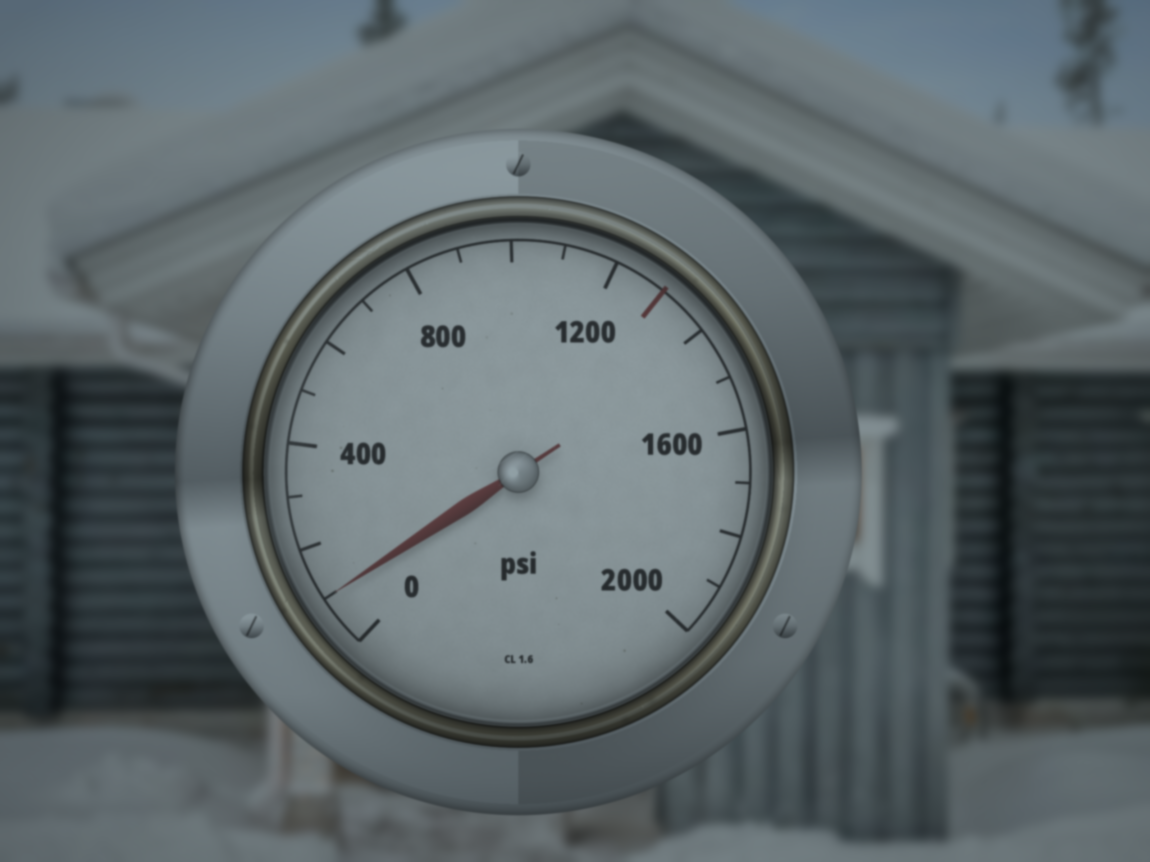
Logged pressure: 100psi
